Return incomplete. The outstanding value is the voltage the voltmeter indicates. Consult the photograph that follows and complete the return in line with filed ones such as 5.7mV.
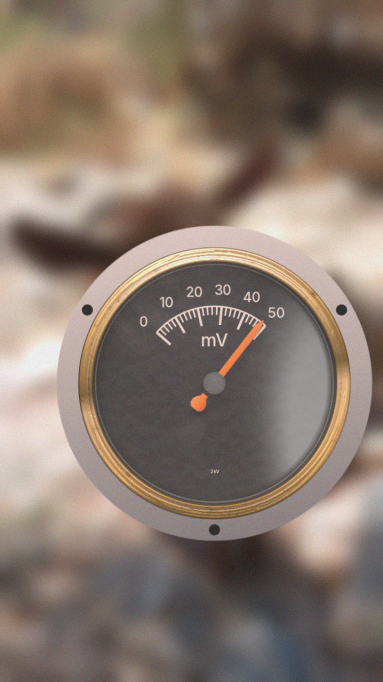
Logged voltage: 48mV
